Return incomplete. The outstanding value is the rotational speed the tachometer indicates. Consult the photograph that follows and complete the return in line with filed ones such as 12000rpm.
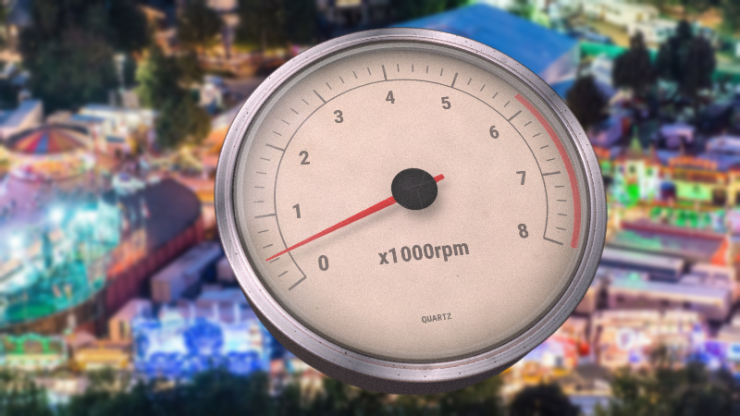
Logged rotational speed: 400rpm
